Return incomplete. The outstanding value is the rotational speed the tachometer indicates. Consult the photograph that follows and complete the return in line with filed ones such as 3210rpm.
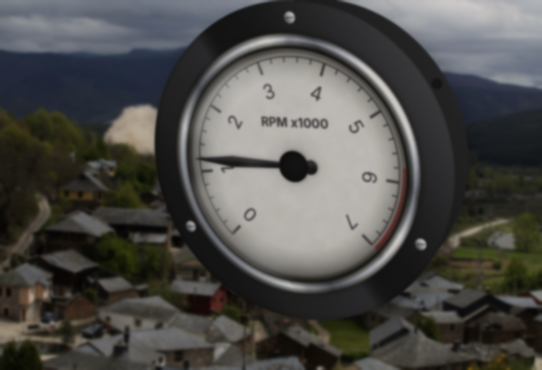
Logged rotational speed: 1200rpm
